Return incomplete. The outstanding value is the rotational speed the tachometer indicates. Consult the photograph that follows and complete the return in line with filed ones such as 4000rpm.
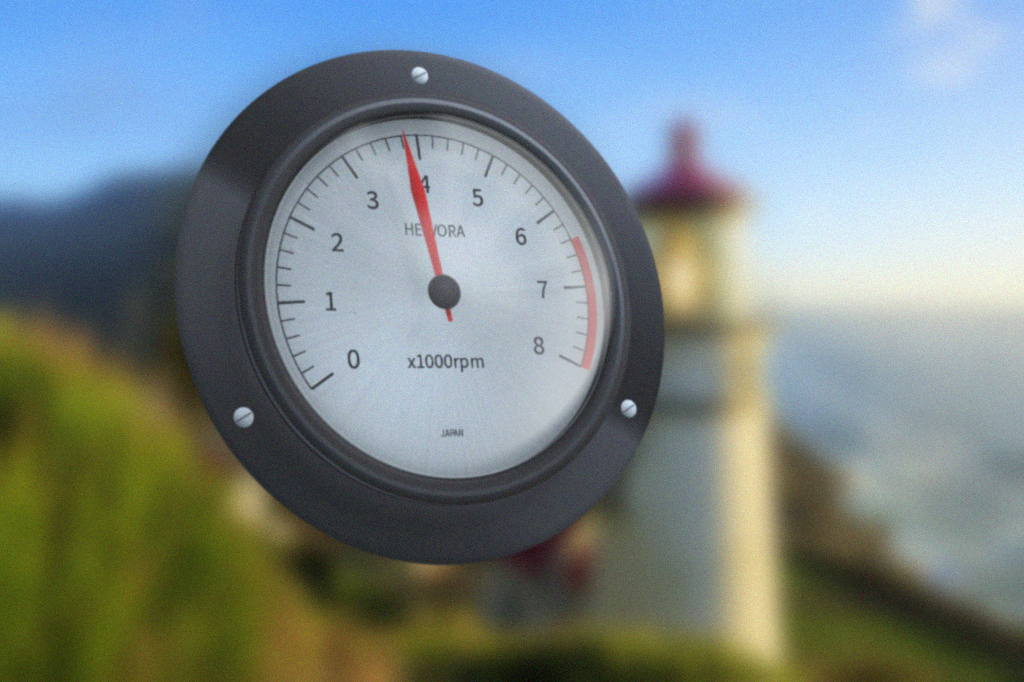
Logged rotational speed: 3800rpm
